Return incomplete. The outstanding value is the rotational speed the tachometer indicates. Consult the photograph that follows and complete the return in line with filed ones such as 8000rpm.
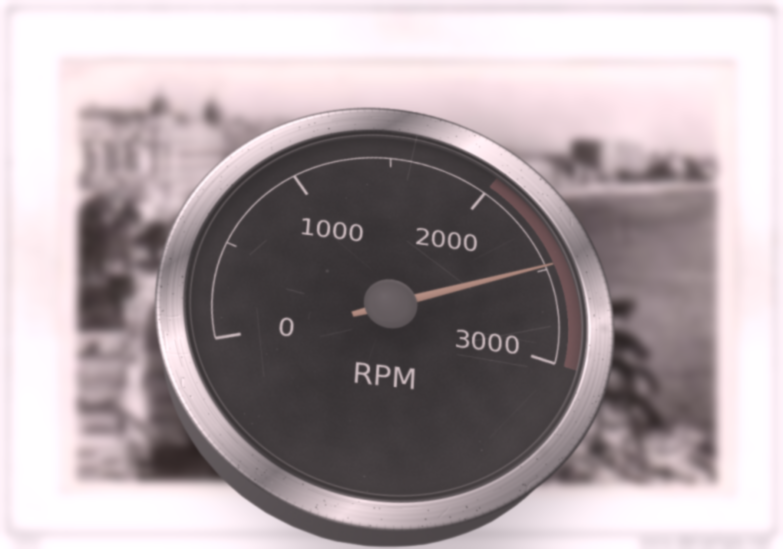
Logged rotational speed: 2500rpm
